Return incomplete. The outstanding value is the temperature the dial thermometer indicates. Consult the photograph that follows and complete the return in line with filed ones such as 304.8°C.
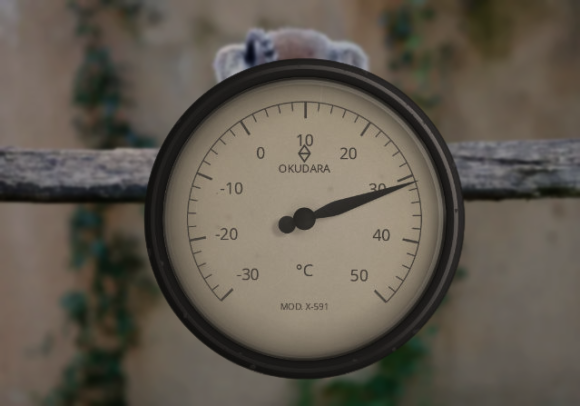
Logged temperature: 31°C
